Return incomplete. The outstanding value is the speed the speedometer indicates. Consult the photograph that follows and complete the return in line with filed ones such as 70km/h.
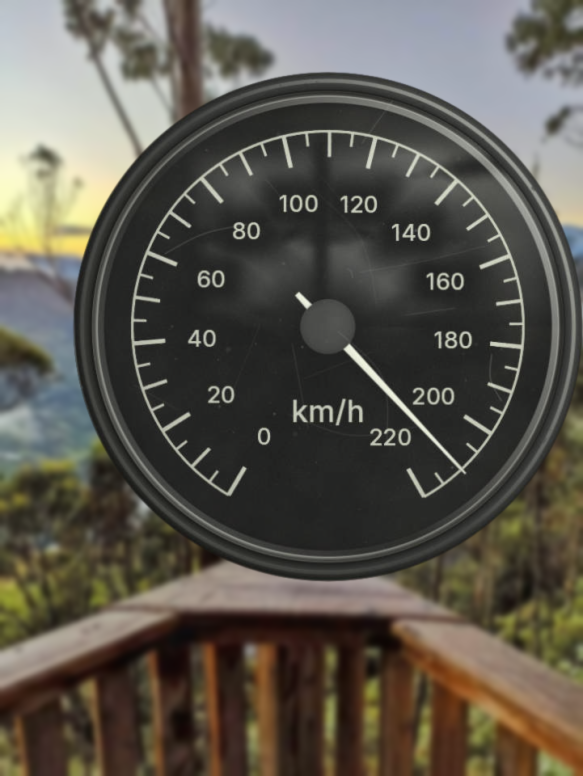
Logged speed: 210km/h
